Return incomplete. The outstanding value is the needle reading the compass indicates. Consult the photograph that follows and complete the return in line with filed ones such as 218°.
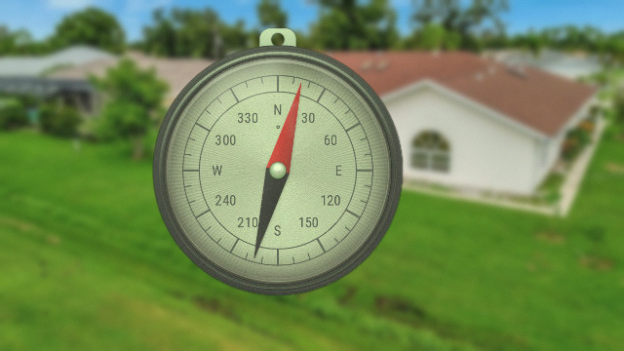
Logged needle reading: 15°
